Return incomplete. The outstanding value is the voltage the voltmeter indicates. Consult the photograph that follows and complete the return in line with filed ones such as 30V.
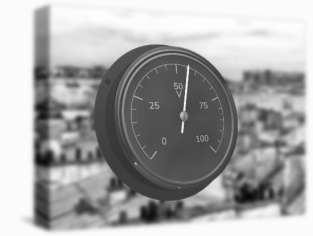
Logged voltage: 55V
